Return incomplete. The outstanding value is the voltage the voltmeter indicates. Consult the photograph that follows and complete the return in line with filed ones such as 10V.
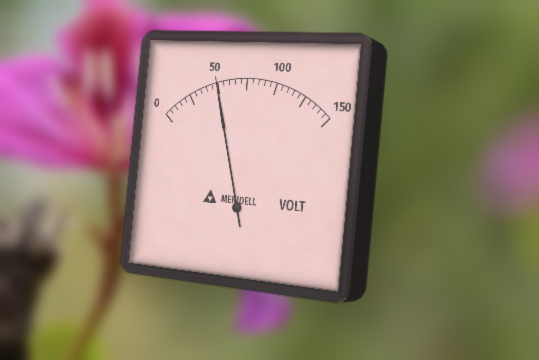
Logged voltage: 50V
